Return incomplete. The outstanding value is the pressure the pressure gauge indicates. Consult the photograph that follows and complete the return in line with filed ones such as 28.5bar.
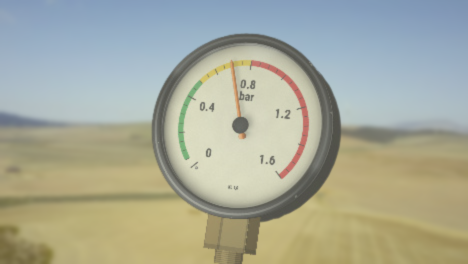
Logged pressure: 0.7bar
